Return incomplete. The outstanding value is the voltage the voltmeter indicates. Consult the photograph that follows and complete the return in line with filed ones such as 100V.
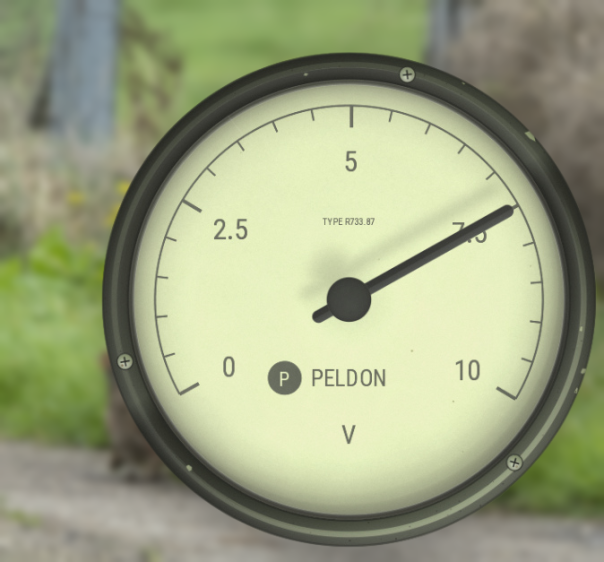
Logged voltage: 7.5V
